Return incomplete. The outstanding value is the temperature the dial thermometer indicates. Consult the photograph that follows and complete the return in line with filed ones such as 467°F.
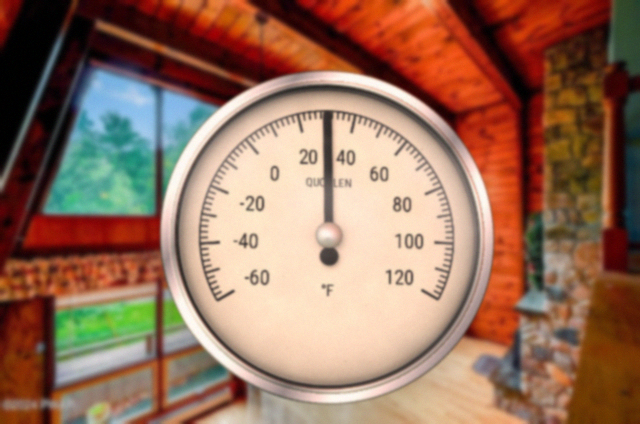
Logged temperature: 30°F
